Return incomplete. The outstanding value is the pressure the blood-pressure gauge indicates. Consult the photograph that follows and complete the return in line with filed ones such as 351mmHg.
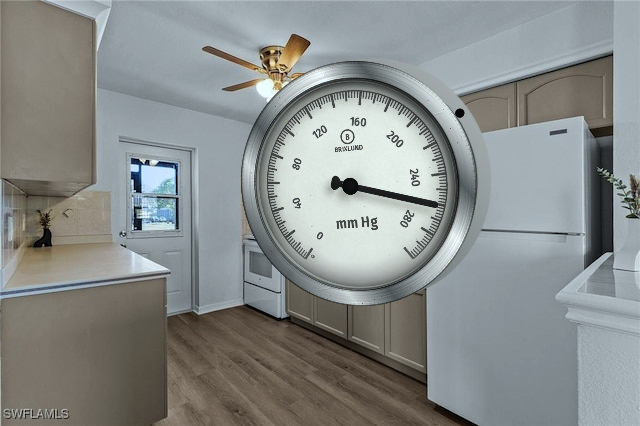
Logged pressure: 260mmHg
